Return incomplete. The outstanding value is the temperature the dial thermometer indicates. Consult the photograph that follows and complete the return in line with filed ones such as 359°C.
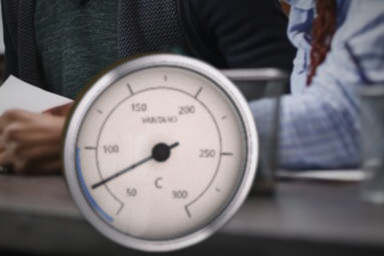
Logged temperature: 75°C
